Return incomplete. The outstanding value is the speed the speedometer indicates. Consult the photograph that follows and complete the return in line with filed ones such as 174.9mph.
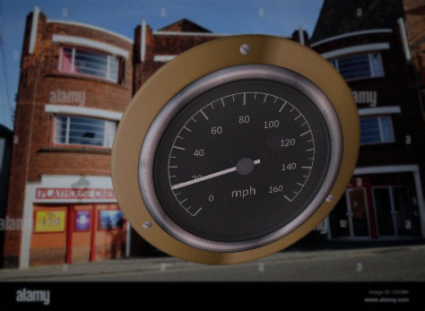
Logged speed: 20mph
